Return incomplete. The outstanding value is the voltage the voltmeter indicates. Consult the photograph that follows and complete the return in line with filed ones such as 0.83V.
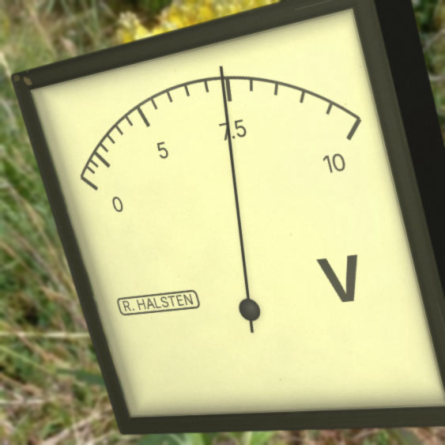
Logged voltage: 7.5V
